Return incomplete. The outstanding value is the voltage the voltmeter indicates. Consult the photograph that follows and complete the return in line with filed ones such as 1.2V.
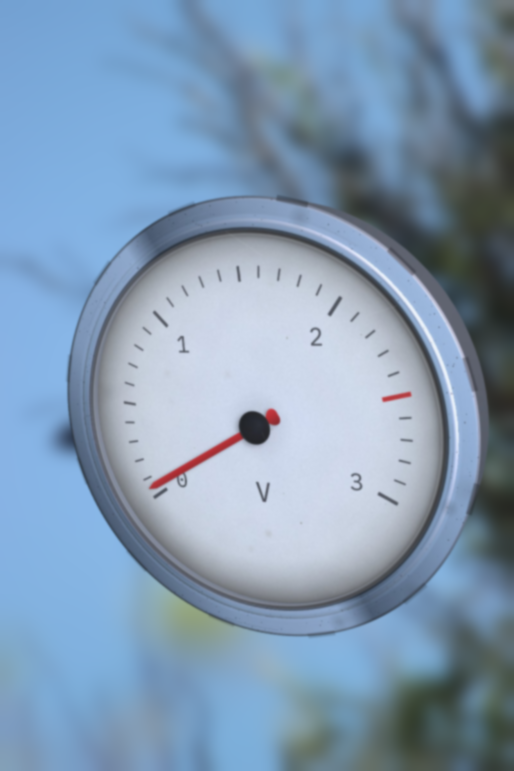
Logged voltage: 0.05V
